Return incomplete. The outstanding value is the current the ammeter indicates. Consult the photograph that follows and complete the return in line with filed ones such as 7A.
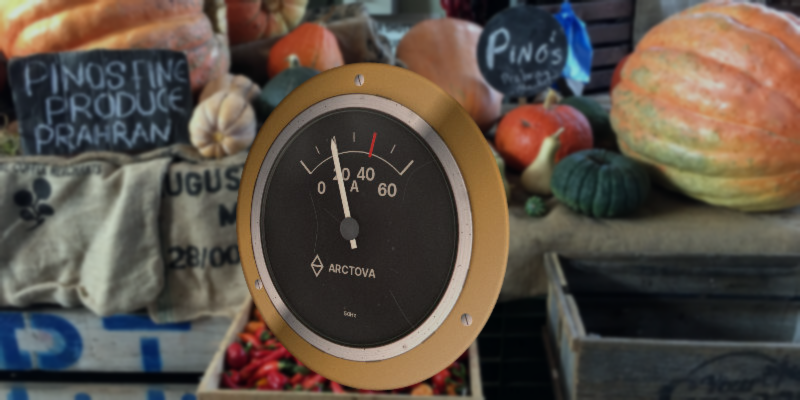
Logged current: 20A
